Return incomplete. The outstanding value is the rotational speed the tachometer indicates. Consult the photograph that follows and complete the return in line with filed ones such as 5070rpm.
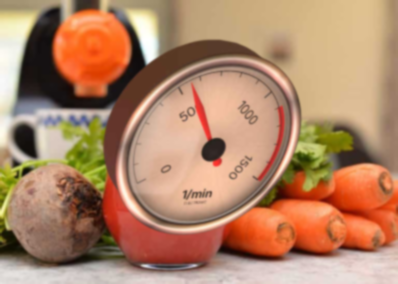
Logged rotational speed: 550rpm
